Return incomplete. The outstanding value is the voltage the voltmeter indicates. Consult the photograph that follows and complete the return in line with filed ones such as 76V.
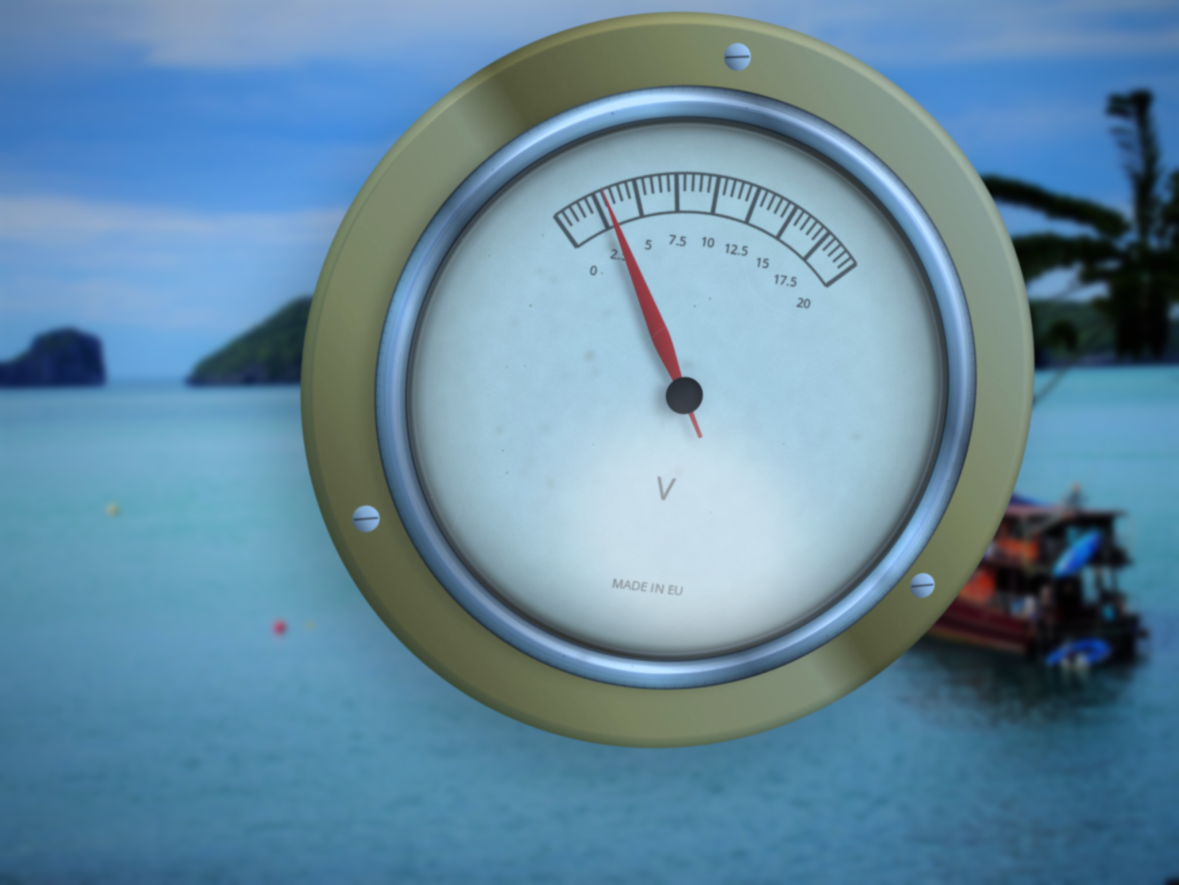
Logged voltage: 3V
